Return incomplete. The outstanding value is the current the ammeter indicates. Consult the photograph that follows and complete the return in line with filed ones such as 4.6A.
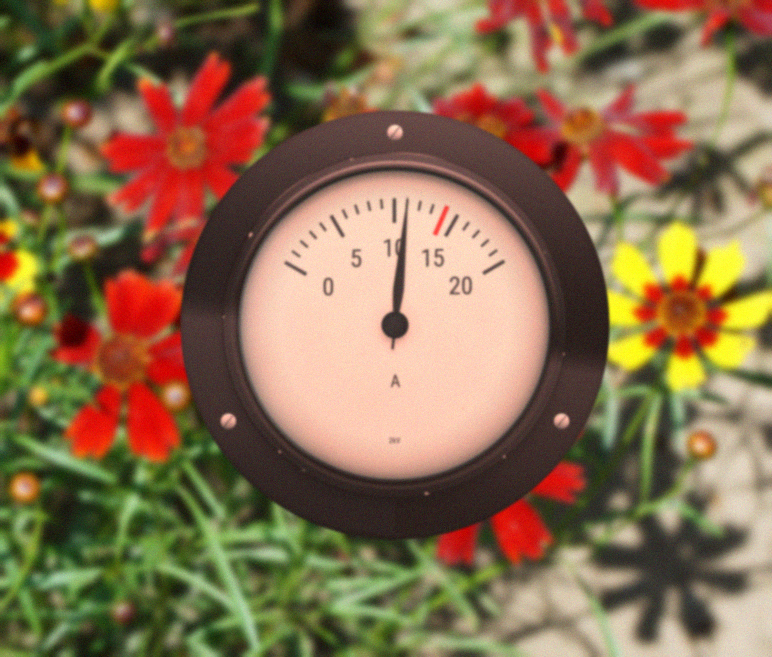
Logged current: 11A
